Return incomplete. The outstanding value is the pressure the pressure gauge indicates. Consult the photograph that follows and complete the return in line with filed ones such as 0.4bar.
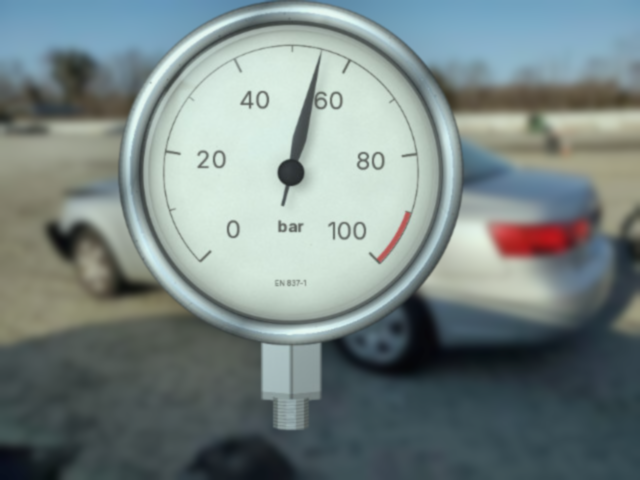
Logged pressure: 55bar
